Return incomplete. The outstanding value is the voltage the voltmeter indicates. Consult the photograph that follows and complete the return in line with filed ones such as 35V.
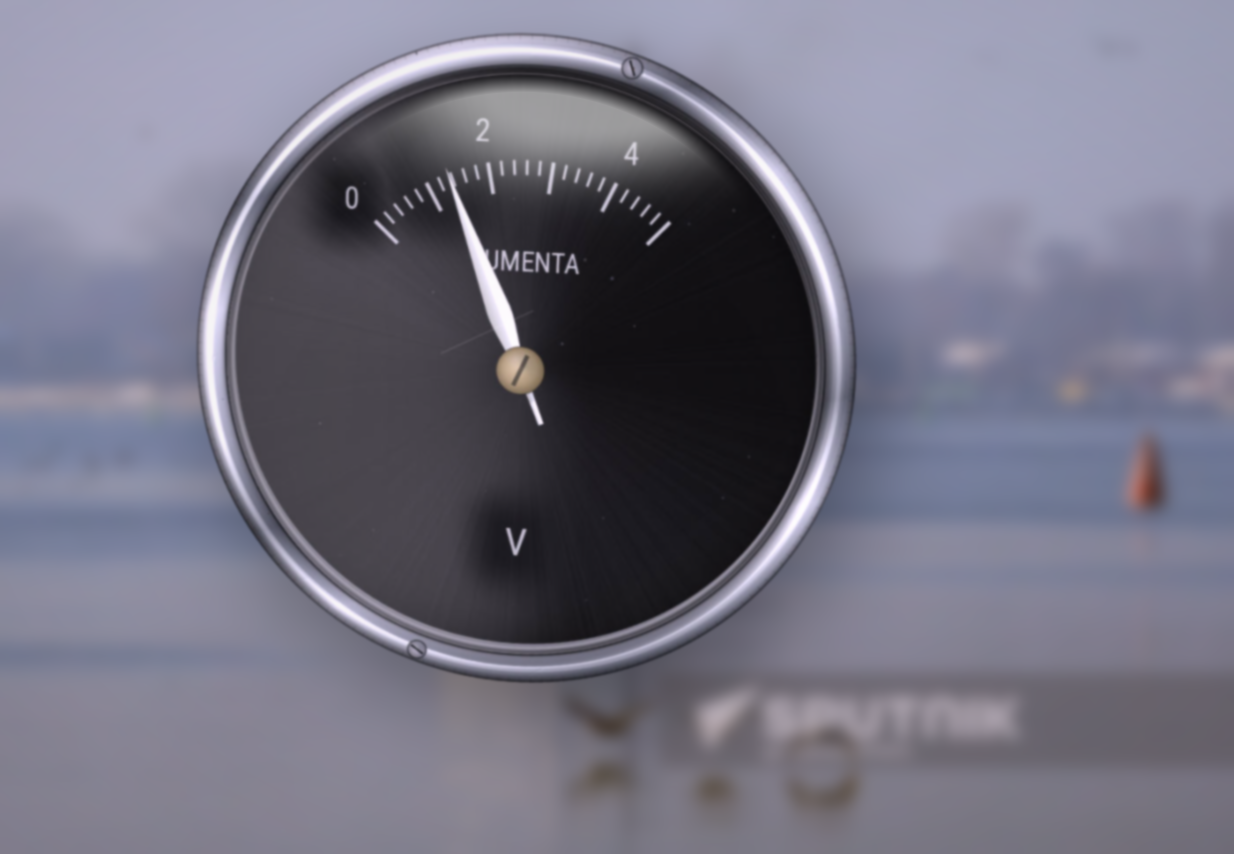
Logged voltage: 1.4V
